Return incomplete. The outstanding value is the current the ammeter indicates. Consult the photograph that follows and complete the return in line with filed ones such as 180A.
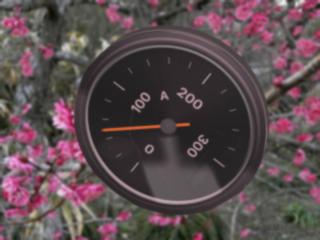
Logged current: 50A
